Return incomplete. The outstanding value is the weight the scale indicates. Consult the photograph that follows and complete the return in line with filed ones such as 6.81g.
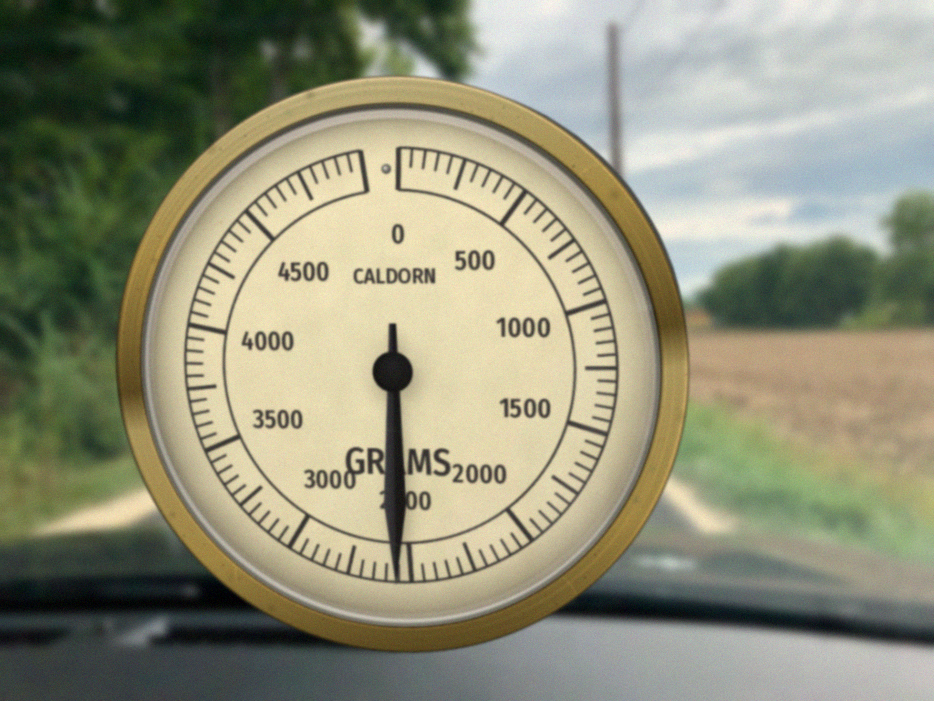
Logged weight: 2550g
